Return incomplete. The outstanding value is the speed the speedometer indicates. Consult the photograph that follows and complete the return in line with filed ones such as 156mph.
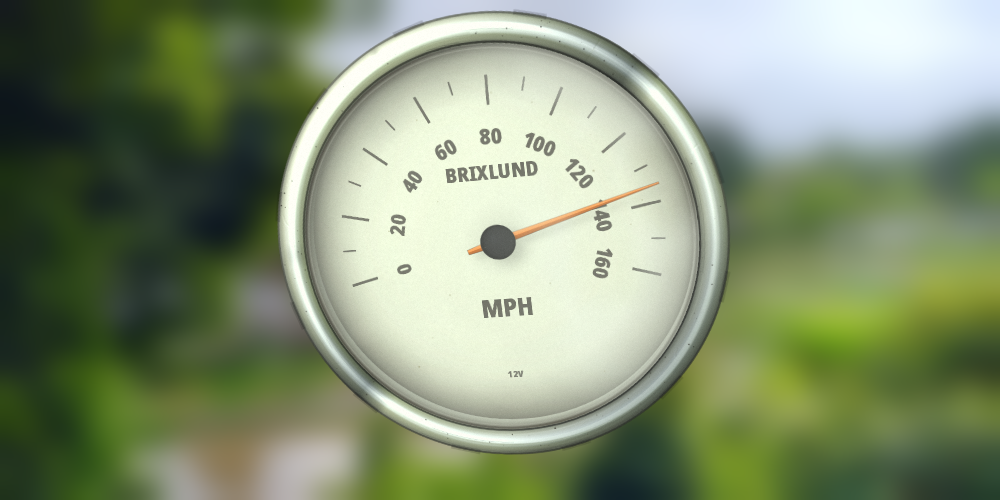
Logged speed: 135mph
